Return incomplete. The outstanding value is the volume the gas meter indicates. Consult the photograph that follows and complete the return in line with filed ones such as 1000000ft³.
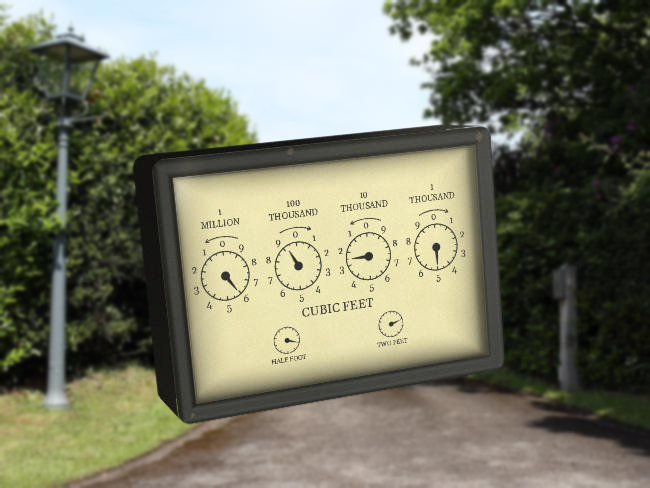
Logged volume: 592500ft³
